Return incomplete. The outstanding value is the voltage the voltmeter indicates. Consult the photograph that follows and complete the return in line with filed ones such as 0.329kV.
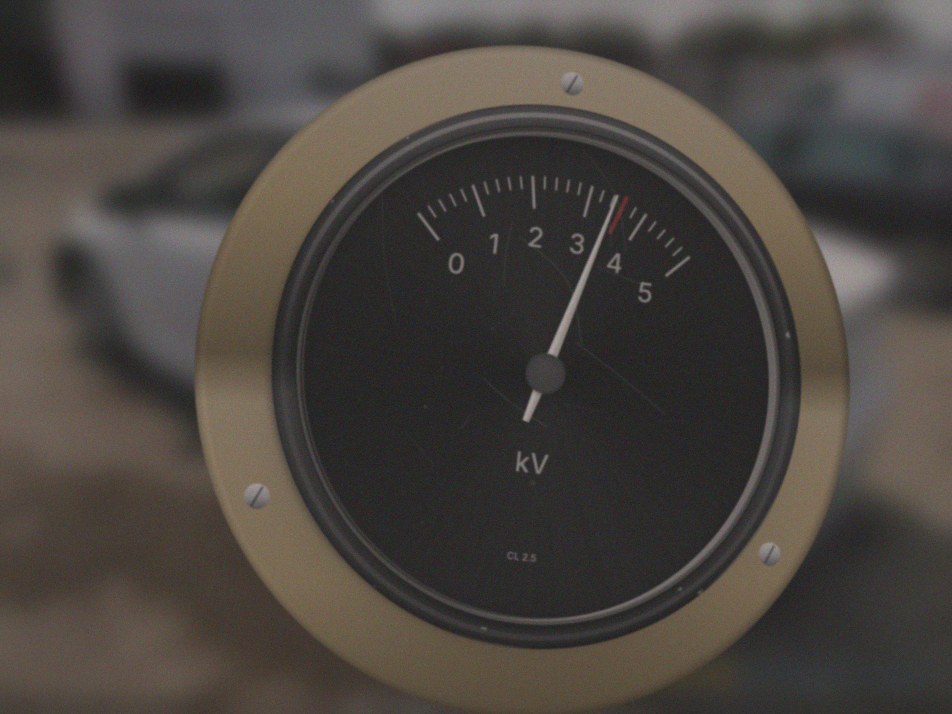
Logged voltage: 3.4kV
